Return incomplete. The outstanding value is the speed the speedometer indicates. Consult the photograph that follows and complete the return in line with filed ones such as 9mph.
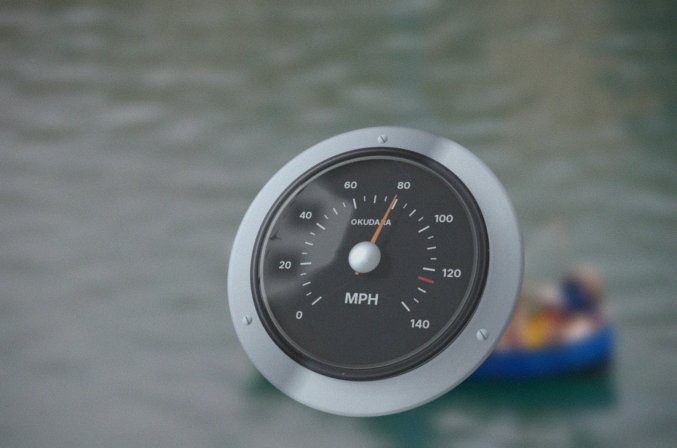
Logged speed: 80mph
